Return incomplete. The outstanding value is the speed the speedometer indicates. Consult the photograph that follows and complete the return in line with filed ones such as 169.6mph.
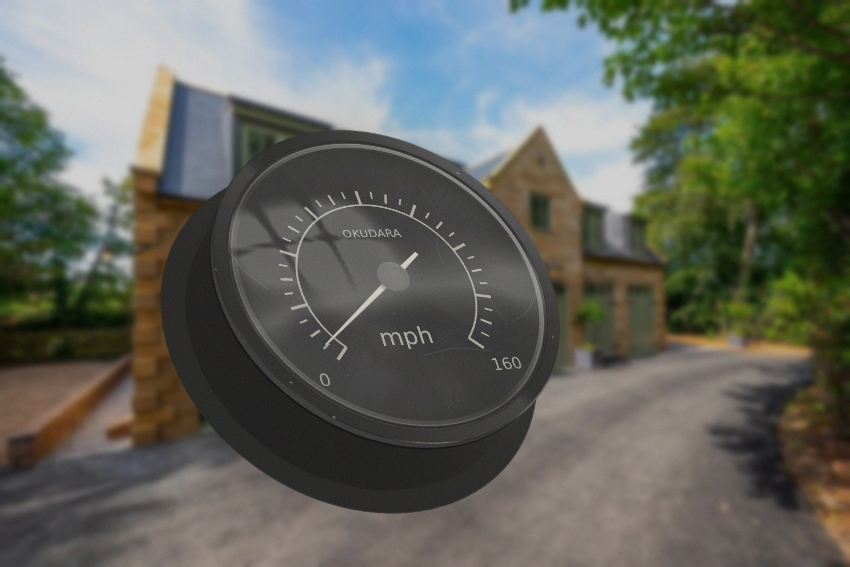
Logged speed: 5mph
